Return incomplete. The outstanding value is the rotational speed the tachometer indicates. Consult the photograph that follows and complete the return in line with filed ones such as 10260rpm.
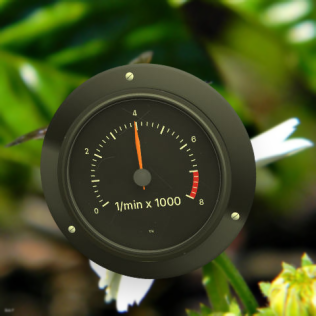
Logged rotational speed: 4000rpm
